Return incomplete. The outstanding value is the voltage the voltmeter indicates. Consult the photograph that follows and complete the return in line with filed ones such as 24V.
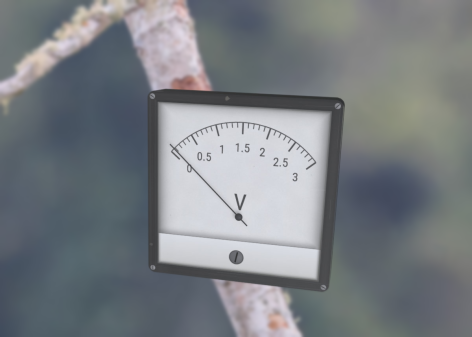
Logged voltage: 0.1V
